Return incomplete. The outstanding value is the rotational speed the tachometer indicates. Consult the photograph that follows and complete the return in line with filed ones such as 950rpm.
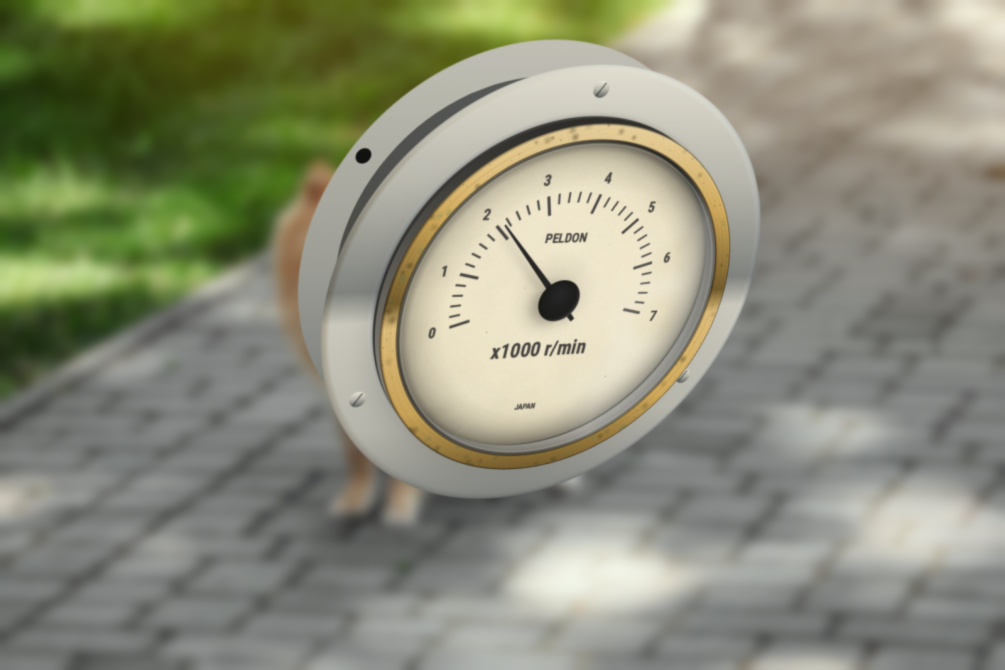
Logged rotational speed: 2100rpm
